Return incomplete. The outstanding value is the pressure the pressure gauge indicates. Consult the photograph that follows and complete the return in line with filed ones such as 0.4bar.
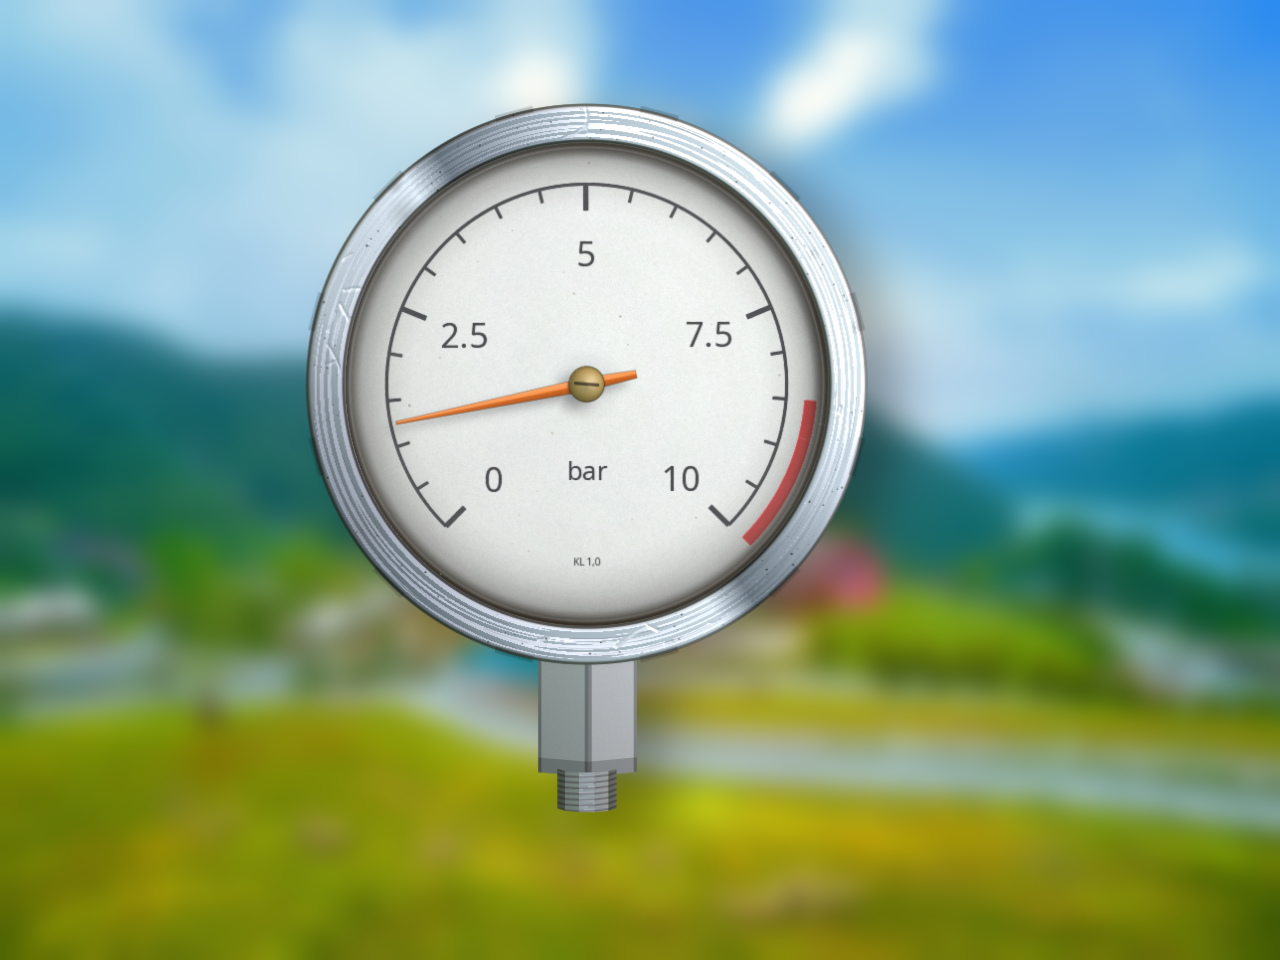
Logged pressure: 1.25bar
